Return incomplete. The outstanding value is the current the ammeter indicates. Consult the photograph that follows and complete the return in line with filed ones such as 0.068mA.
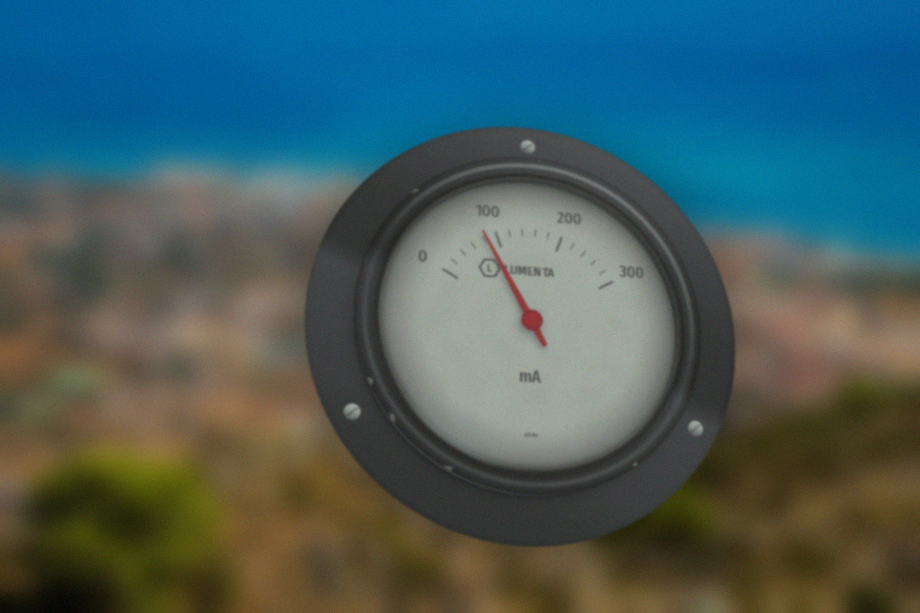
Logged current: 80mA
